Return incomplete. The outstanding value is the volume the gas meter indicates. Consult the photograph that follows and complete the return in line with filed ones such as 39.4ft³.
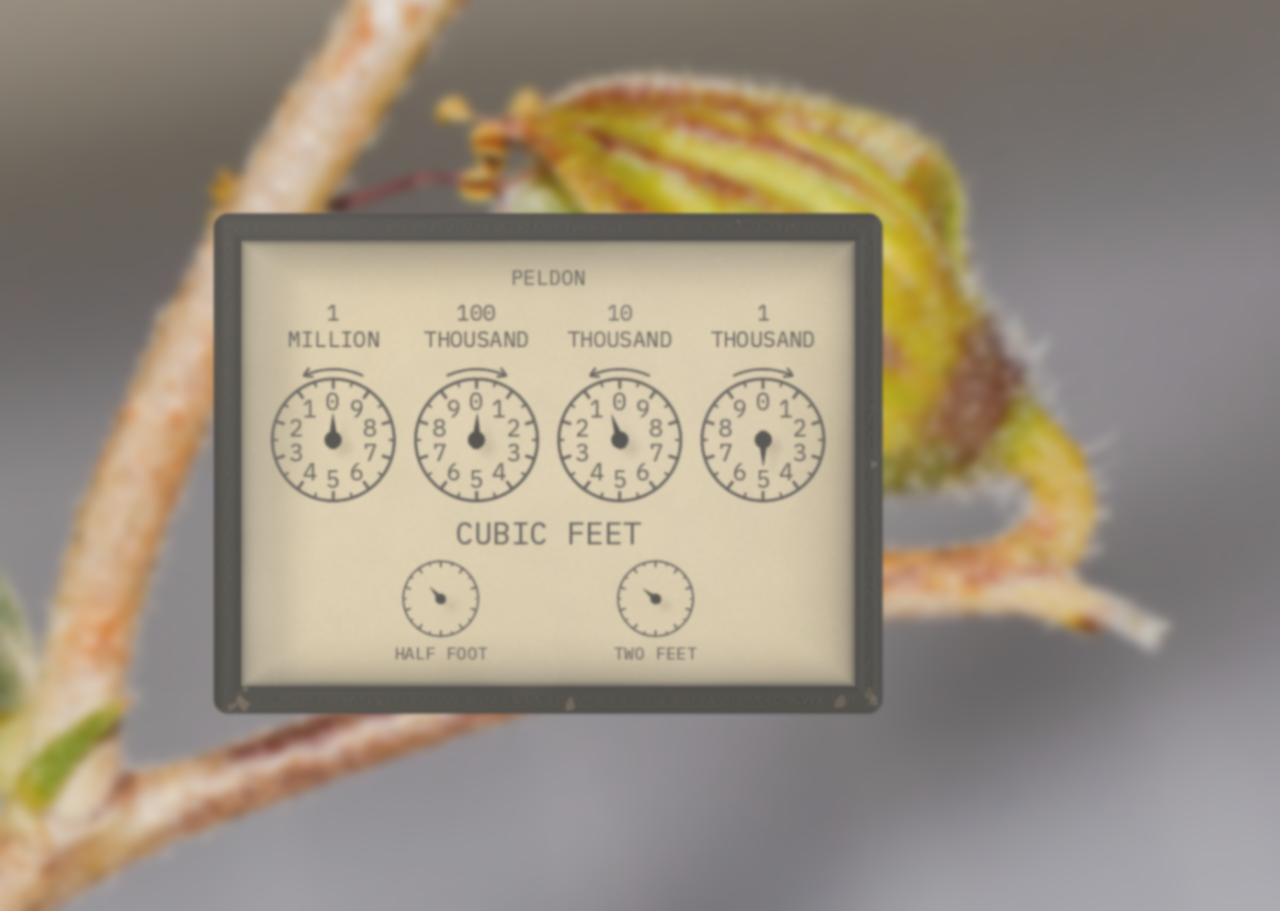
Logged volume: 500ft³
